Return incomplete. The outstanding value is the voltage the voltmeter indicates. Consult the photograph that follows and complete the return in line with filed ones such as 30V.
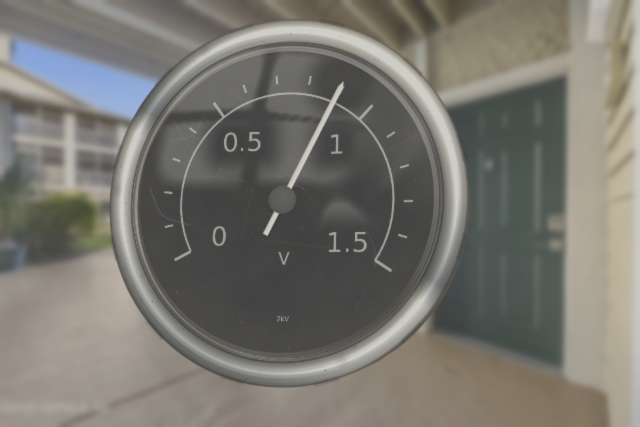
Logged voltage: 0.9V
